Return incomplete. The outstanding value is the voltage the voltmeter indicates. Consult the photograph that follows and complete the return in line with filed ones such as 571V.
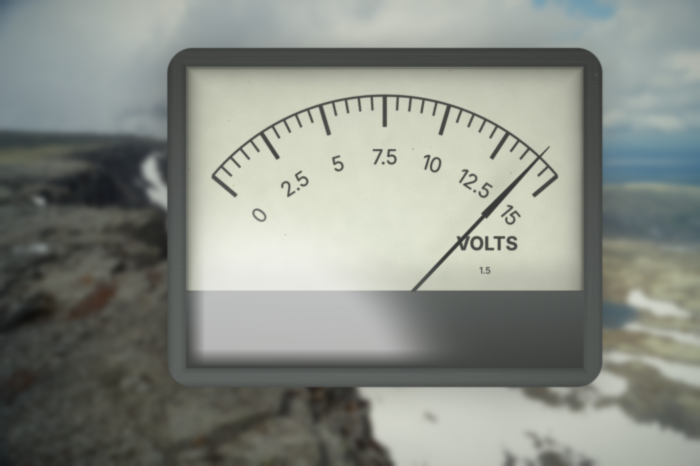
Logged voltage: 14V
